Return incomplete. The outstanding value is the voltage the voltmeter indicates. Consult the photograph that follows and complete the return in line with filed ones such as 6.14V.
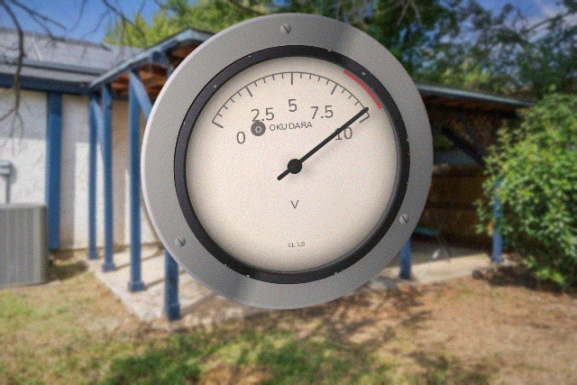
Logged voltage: 9.5V
